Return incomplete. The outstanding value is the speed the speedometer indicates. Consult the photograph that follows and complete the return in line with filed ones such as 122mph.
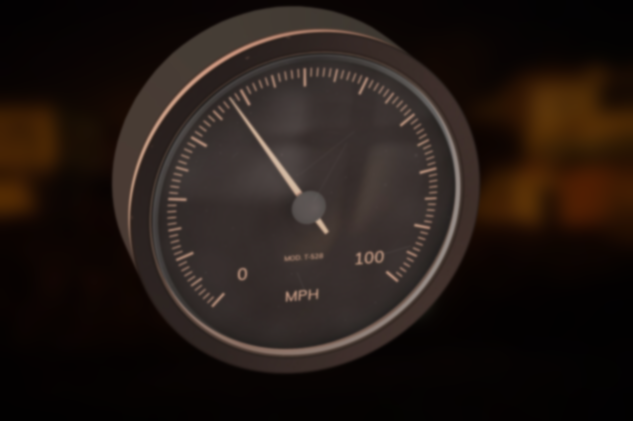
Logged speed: 38mph
